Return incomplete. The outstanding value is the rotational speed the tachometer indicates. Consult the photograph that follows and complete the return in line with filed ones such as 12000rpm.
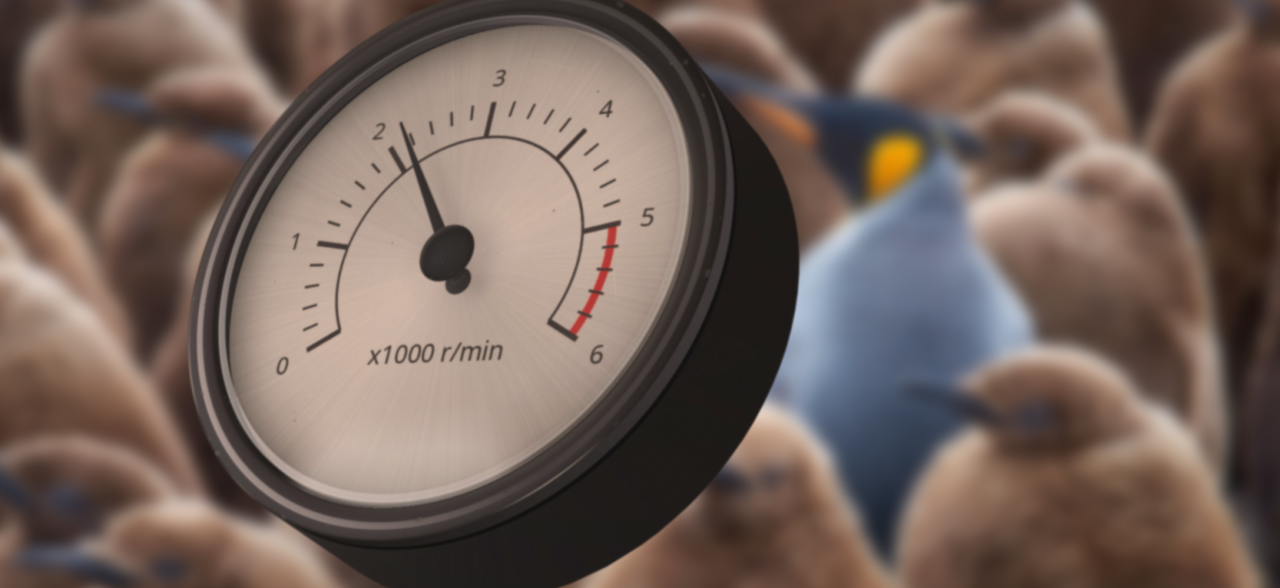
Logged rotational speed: 2200rpm
